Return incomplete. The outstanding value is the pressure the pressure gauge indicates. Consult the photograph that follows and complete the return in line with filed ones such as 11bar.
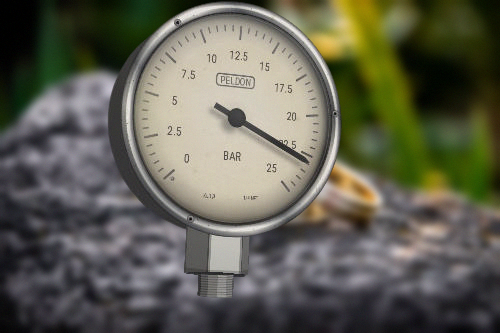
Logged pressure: 23bar
